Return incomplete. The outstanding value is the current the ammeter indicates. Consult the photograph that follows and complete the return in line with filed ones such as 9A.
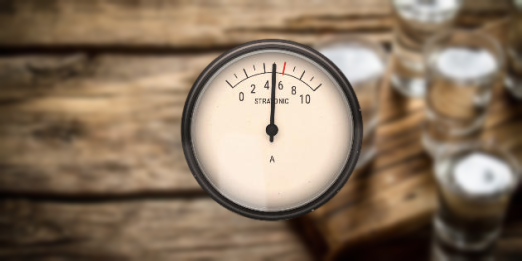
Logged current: 5A
